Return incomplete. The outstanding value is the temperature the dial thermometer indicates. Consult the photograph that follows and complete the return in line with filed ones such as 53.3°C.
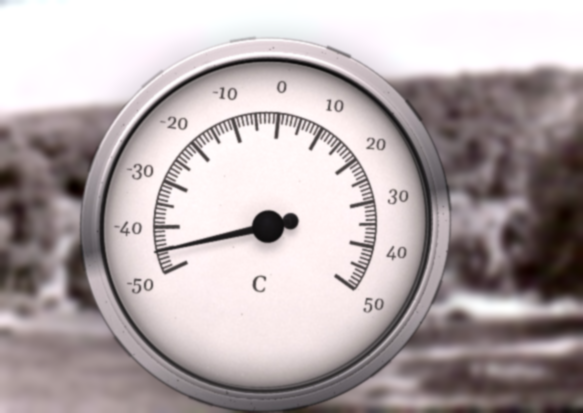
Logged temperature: -45°C
